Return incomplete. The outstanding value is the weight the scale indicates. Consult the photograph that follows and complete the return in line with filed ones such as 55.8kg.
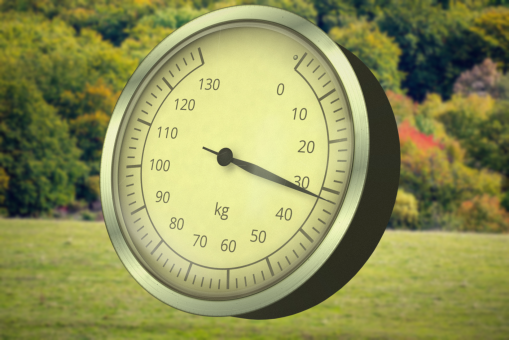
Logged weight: 32kg
